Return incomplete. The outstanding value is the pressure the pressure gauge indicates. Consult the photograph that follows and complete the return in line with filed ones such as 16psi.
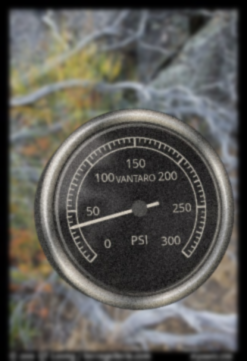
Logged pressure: 35psi
